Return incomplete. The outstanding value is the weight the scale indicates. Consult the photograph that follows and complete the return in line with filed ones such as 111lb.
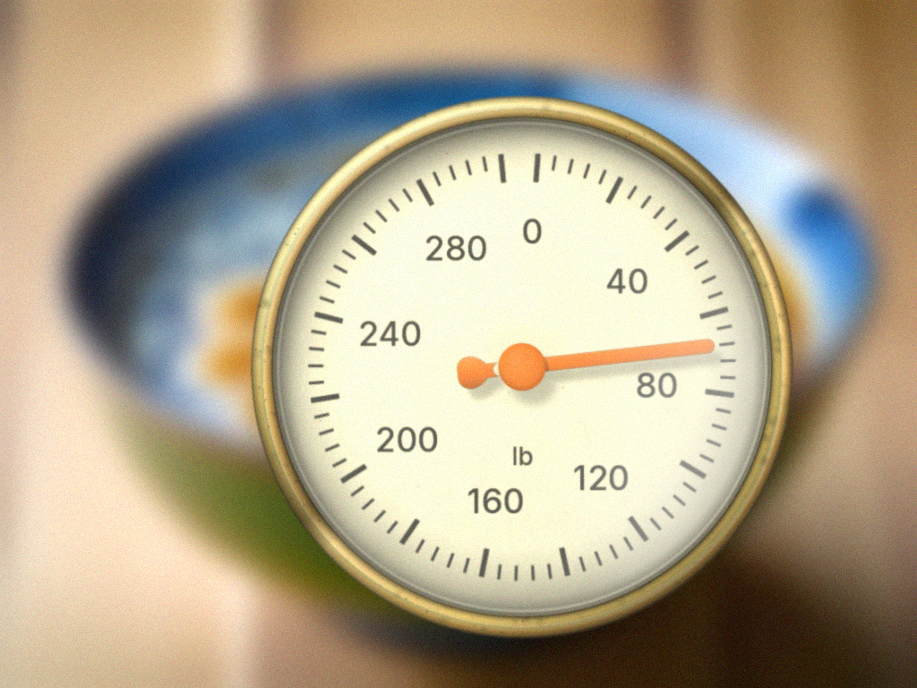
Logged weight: 68lb
